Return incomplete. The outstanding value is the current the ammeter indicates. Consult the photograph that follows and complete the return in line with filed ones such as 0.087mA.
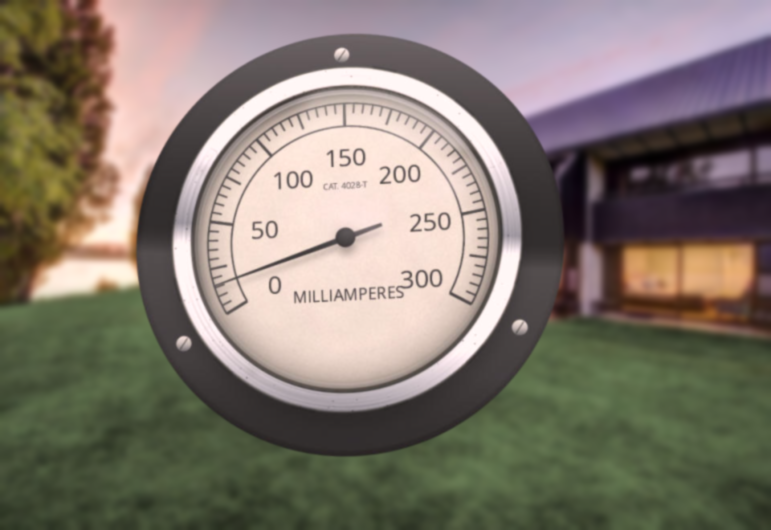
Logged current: 15mA
